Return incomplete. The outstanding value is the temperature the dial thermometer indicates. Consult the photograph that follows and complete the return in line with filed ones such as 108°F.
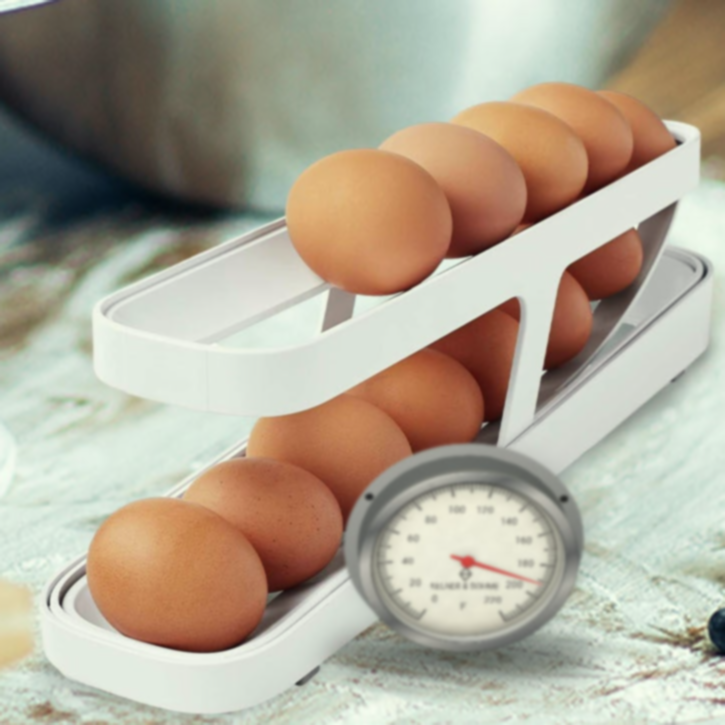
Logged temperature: 190°F
